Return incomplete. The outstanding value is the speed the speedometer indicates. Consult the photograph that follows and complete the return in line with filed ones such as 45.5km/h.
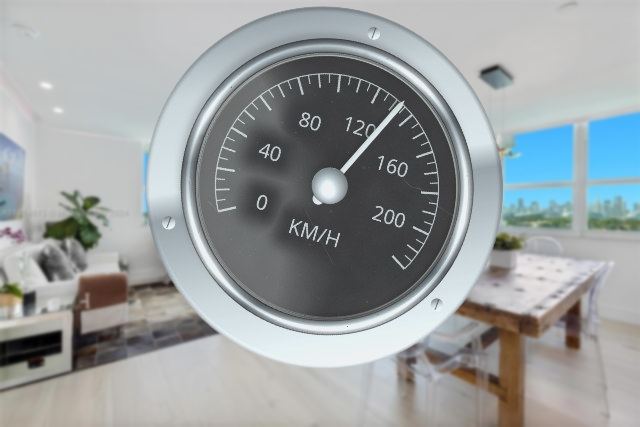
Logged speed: 132.5km/h
